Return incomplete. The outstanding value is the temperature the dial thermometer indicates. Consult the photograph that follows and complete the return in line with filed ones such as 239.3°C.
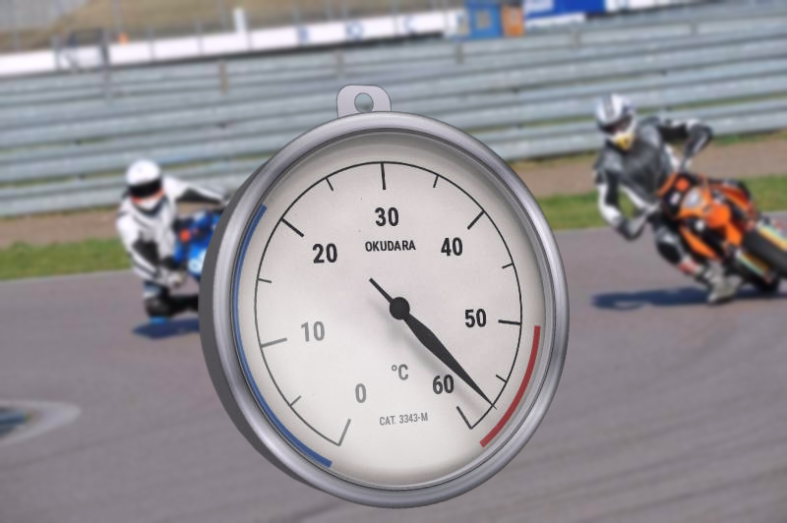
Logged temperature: 57.5°C
